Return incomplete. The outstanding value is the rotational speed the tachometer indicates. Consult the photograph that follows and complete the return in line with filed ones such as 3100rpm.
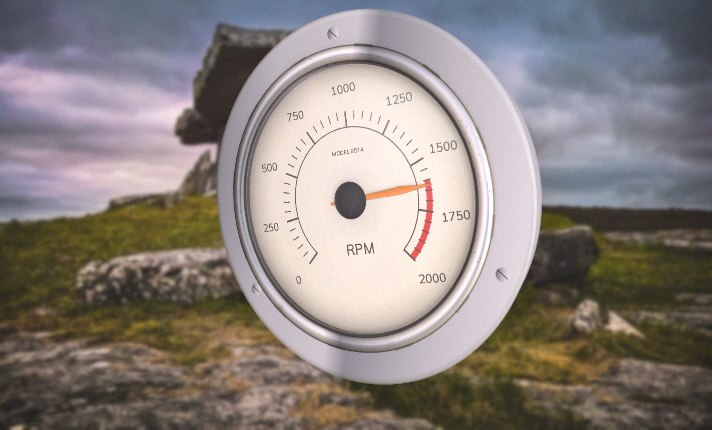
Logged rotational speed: 1625rpm
